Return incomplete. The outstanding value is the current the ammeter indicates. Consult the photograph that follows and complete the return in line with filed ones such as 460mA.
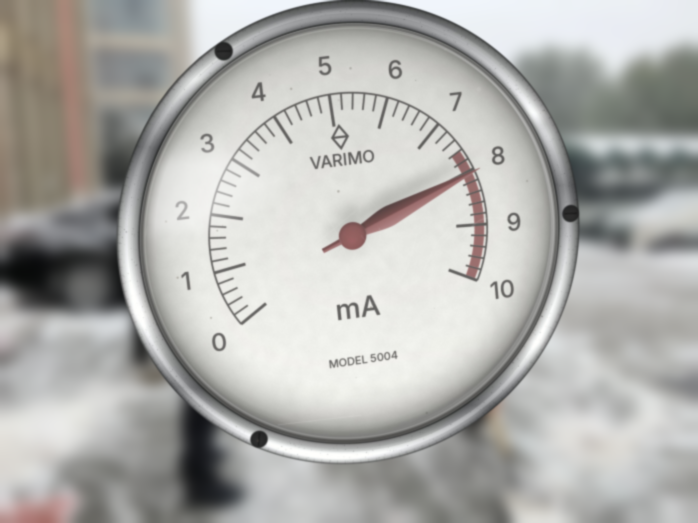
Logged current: 8mA
